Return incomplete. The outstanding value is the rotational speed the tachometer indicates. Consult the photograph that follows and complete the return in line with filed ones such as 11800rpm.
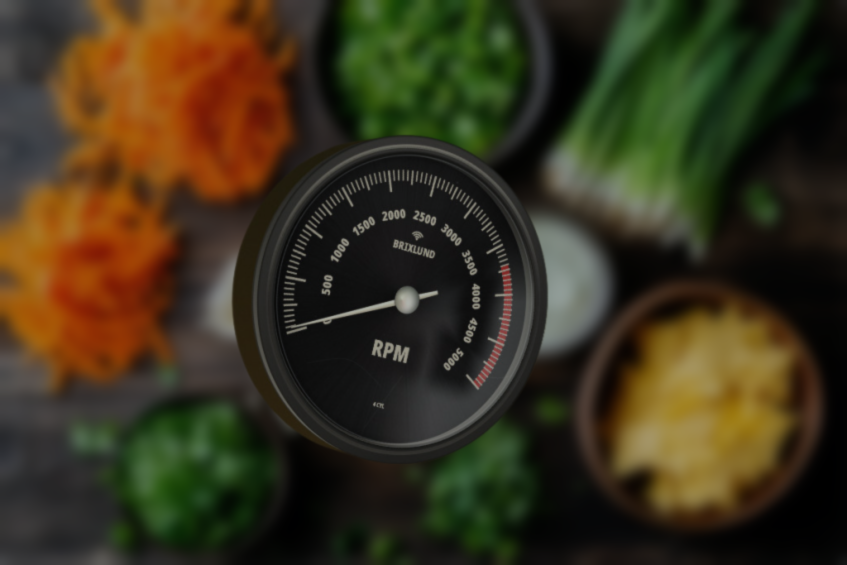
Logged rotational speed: 50rpm
